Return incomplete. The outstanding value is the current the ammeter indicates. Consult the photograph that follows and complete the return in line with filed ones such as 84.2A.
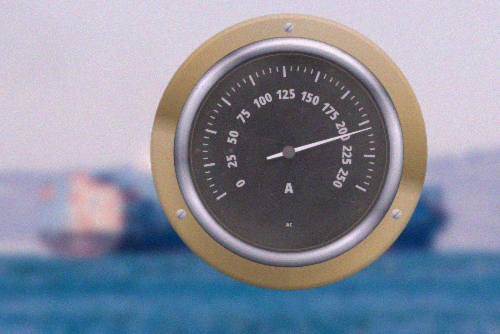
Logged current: 205A
